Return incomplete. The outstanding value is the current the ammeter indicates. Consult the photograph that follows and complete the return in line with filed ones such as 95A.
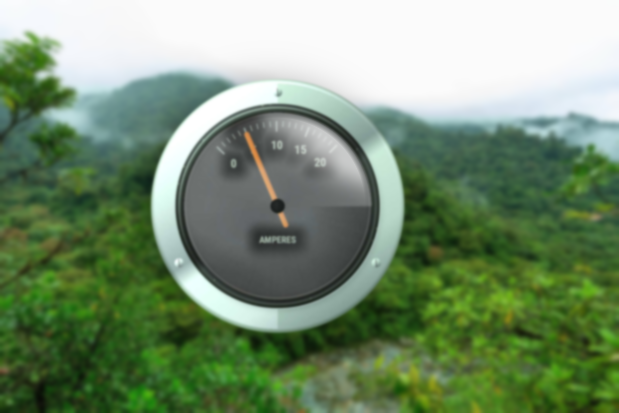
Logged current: 5A
